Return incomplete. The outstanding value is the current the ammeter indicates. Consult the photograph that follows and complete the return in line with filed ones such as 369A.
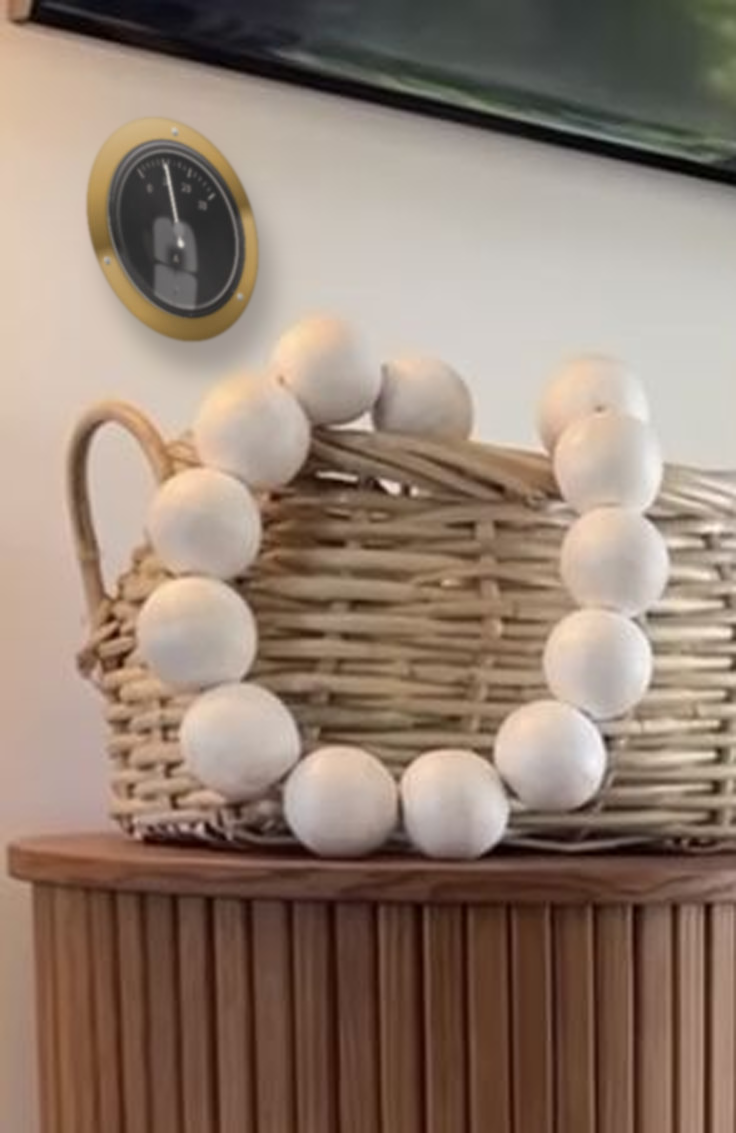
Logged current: 10A
